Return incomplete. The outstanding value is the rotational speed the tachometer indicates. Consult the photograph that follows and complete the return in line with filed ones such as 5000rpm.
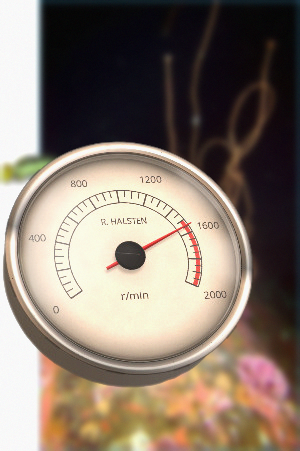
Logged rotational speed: 1550rpm
